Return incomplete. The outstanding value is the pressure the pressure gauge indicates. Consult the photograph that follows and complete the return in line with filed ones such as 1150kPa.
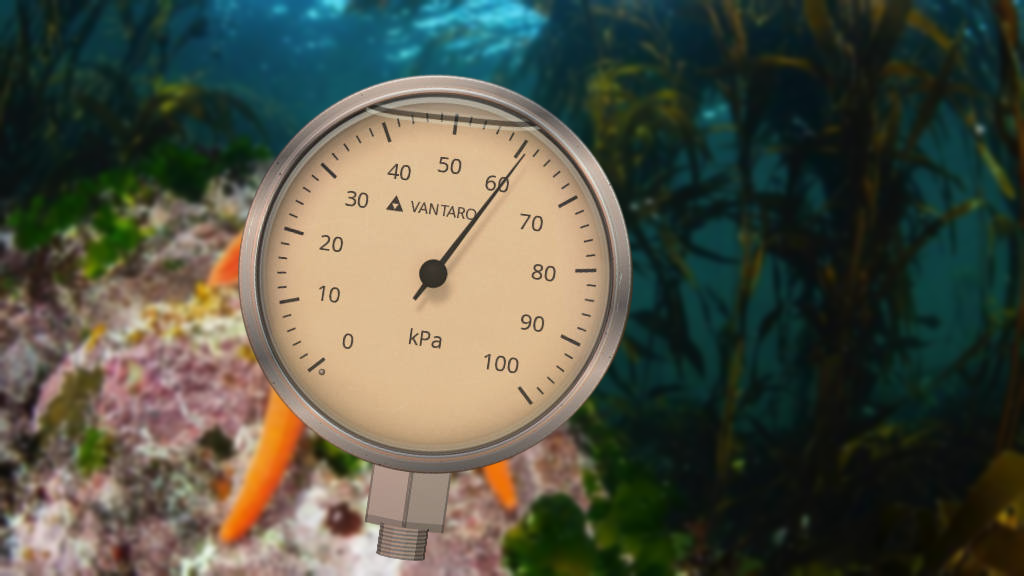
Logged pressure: 61kPa
